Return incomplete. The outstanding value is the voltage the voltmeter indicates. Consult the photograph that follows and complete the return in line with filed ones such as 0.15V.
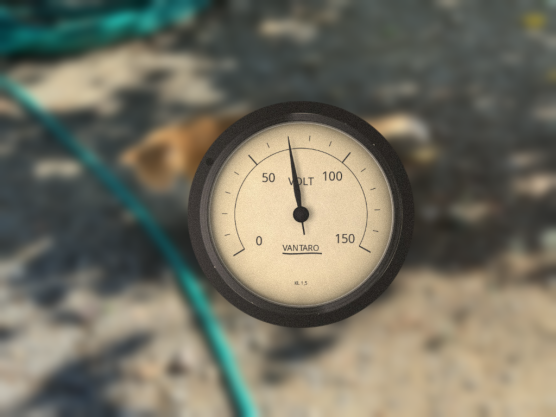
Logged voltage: 70V
